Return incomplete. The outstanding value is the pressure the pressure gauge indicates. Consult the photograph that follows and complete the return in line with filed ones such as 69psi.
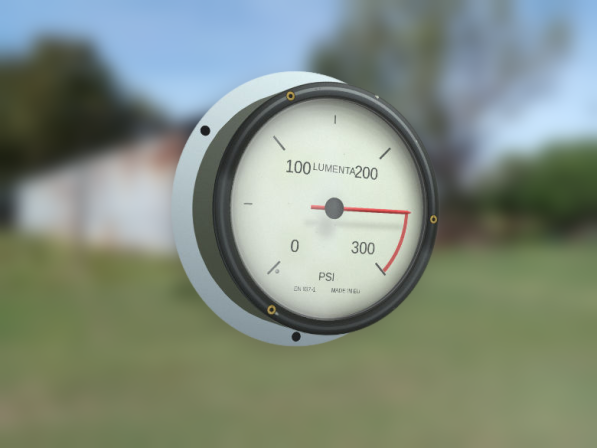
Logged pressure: 250psi
